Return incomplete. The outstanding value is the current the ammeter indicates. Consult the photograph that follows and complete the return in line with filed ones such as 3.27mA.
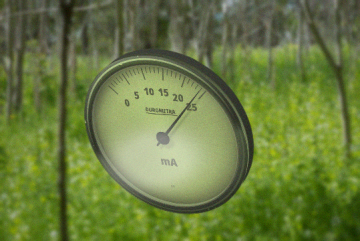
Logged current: 24mA
